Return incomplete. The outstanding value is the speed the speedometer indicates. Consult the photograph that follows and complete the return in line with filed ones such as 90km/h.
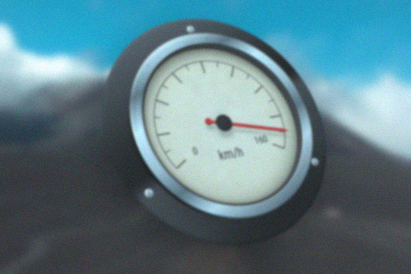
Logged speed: 150km/h
